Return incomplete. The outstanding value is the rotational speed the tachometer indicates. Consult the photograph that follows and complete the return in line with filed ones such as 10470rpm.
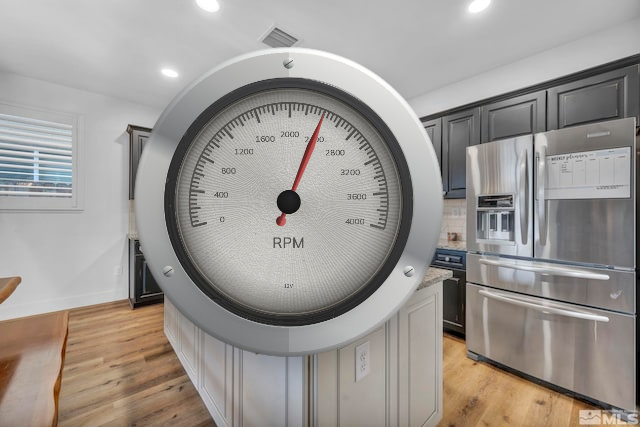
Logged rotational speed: 2400rpm
